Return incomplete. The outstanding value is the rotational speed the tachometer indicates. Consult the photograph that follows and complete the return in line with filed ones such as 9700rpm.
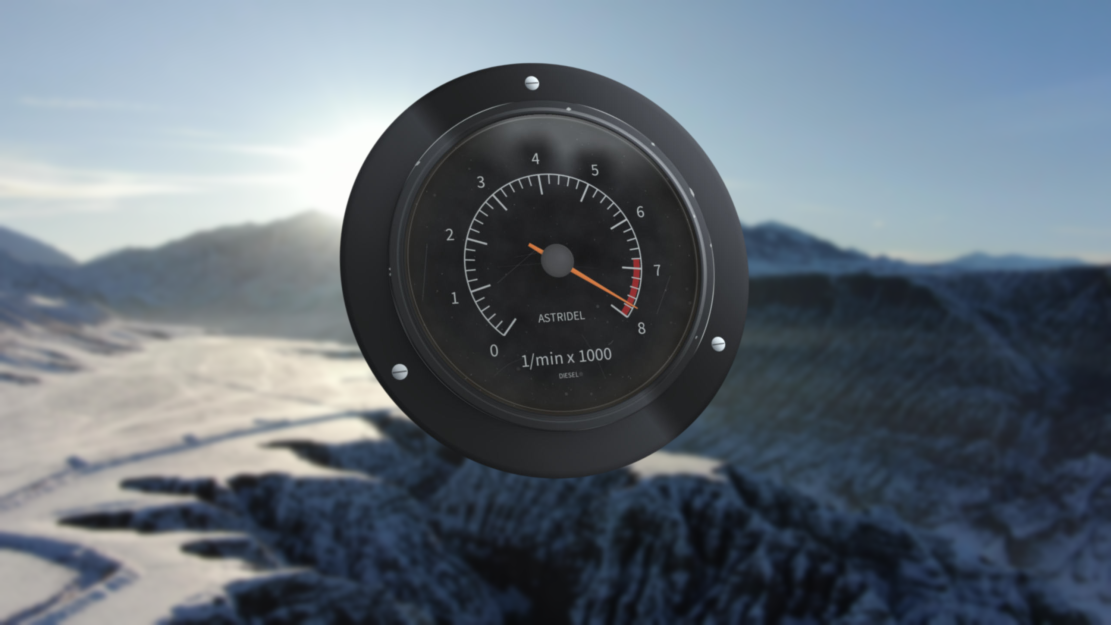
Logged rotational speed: 7800rpm
